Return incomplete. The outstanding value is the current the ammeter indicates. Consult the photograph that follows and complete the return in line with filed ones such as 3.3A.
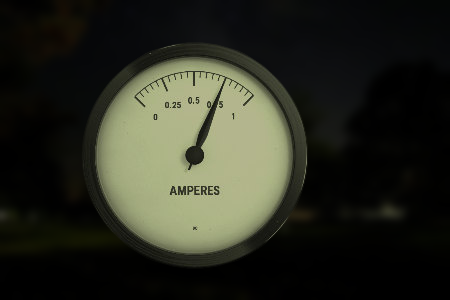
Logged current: 0.75A
